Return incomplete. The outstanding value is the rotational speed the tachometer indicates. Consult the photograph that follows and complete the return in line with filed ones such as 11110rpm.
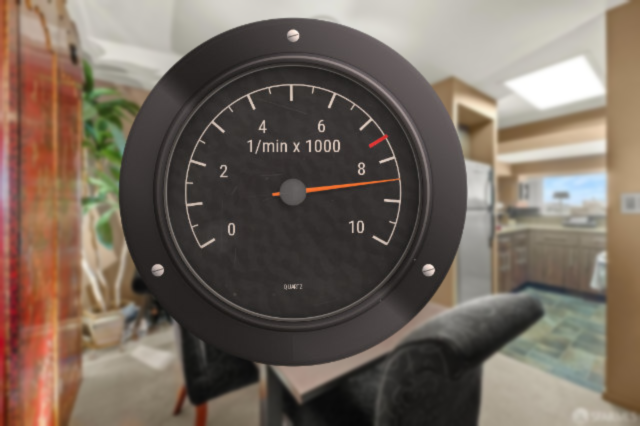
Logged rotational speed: 8500rpm
